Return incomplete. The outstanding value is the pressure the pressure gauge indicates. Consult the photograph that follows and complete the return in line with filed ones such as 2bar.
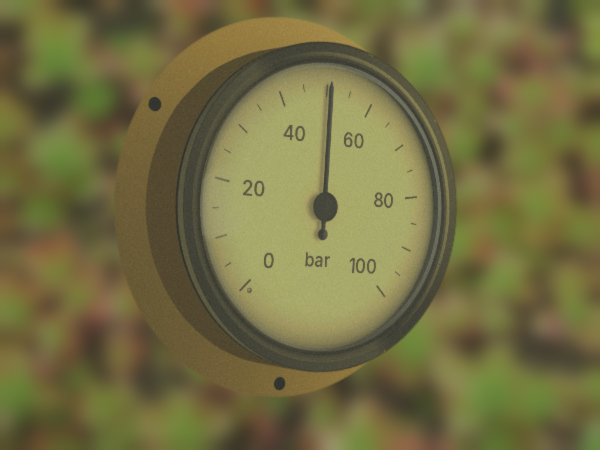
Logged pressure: 50bar
